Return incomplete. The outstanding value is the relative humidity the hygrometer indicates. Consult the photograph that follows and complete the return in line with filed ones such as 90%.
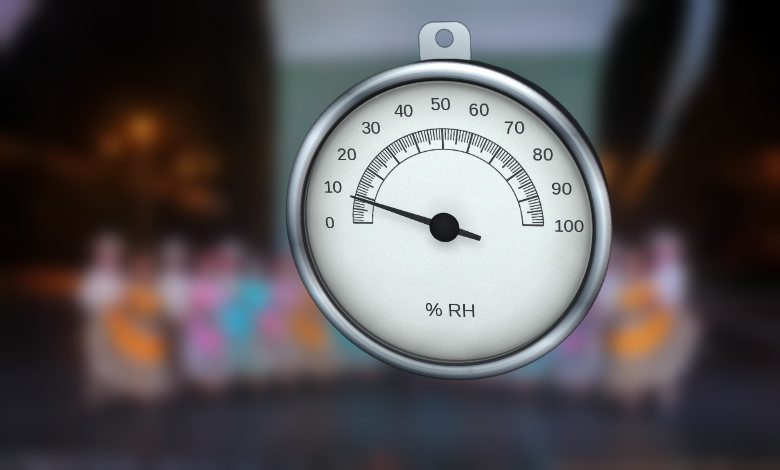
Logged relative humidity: 10%
